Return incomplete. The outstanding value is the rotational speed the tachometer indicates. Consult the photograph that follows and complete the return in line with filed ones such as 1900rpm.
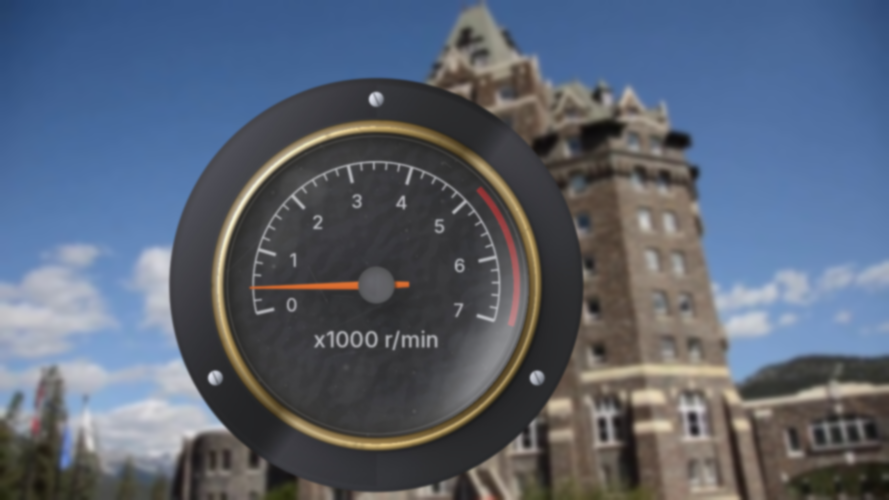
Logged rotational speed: 400rpm
